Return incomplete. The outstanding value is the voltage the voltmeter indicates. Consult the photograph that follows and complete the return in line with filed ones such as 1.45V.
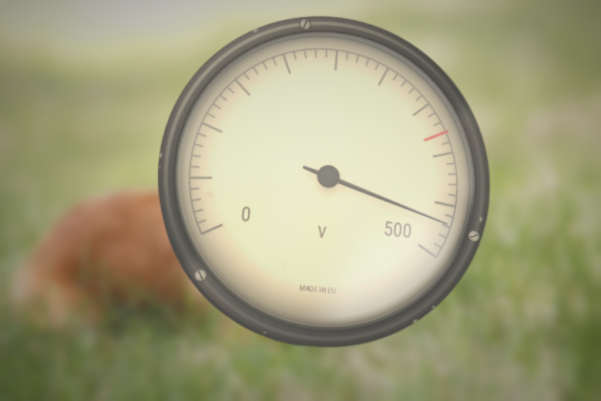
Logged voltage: 470V
